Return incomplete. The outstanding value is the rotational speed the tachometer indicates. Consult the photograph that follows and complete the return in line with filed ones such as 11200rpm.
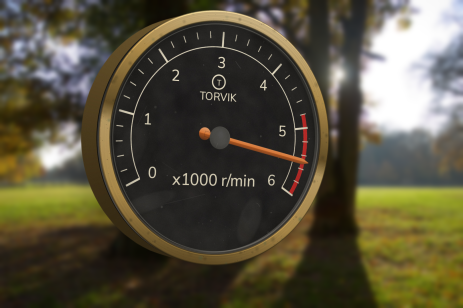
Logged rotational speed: 5500rpm
